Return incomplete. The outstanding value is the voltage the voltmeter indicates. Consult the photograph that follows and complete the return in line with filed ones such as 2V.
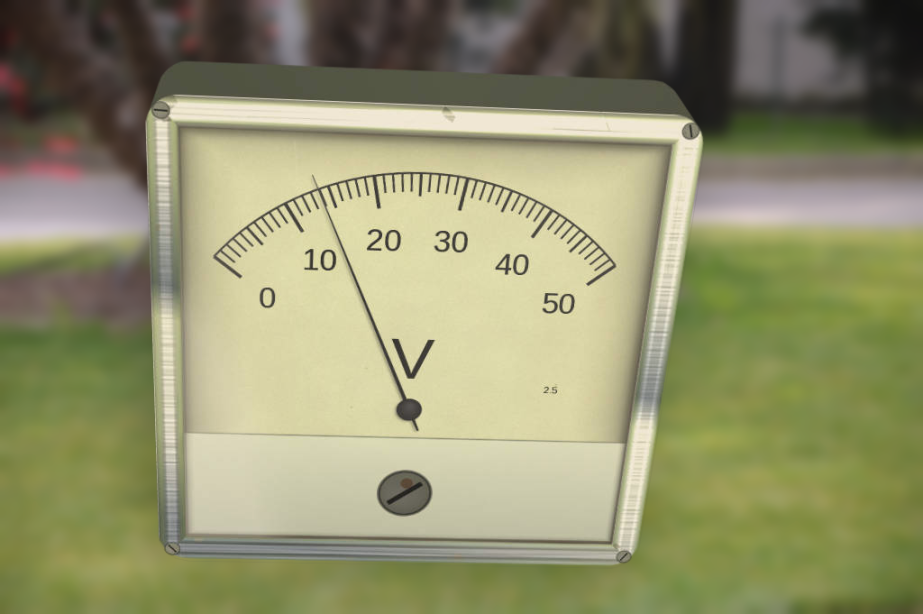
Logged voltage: 14V
